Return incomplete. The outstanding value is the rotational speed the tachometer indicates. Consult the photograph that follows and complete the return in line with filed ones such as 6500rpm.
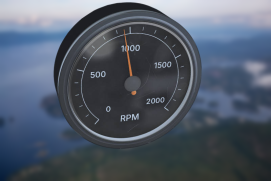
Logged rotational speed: 950rpm
